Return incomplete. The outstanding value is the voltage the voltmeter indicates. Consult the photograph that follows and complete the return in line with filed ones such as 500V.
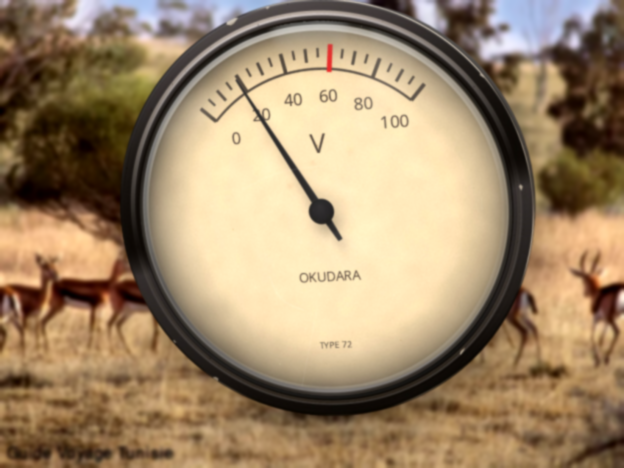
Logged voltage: 20V
